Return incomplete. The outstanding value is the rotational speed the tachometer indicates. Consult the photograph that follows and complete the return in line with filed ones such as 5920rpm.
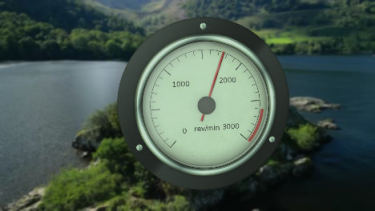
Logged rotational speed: 1750rpm
